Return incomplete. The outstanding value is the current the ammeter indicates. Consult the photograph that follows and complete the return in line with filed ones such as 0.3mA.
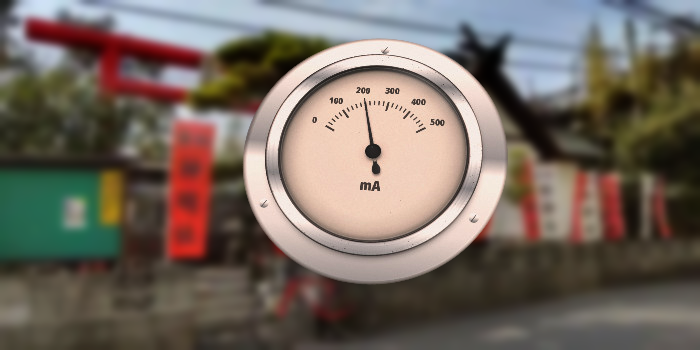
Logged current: 200mA
